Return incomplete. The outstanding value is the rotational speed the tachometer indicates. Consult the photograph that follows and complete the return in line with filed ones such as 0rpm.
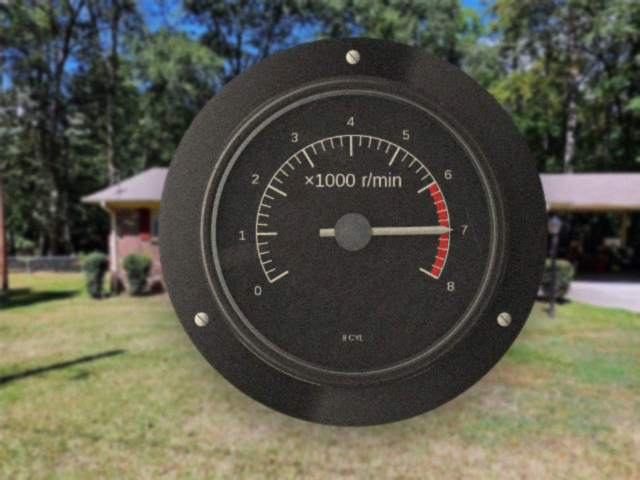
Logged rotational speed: 7000rpm
